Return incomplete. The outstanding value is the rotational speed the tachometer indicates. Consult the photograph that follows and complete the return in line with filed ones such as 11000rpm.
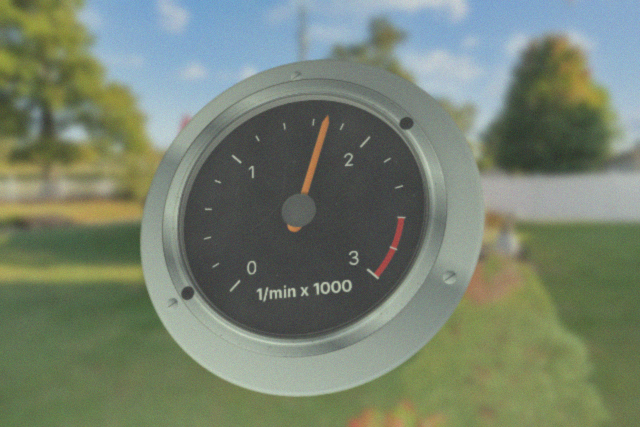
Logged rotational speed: 1700rpm
